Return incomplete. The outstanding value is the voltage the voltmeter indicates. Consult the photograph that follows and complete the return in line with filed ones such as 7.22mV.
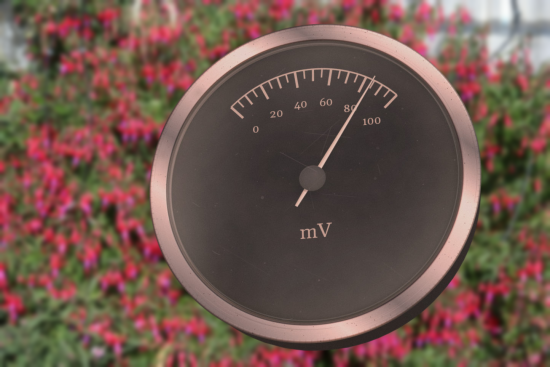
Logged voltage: 85mV
